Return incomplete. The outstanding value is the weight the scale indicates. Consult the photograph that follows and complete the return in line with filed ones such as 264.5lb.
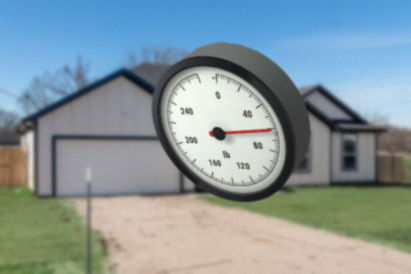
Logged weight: 60lb
